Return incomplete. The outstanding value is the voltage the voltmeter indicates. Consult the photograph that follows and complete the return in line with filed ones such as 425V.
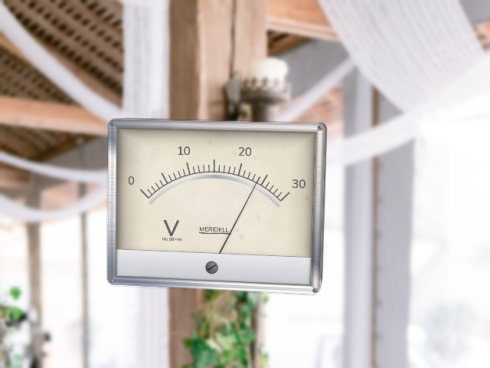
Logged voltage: 24V
